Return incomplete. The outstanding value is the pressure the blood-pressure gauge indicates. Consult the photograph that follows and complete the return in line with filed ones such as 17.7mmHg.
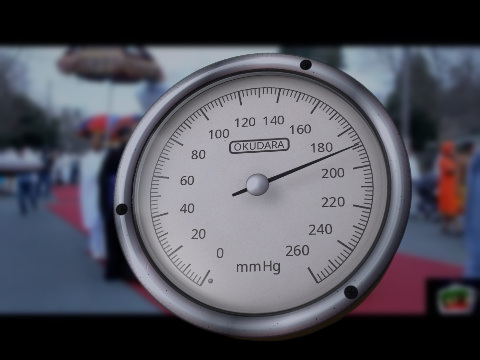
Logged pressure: 190mmHg
